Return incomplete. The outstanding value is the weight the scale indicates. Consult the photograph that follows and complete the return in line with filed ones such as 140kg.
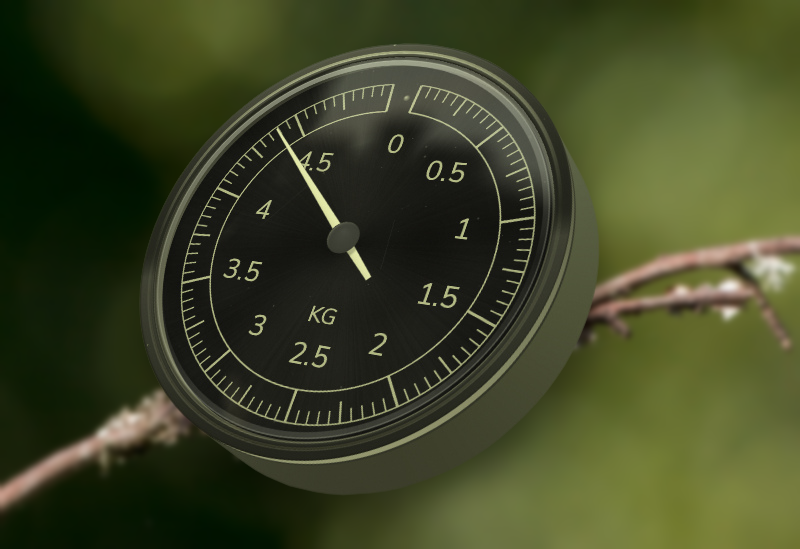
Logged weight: 4.4kg
